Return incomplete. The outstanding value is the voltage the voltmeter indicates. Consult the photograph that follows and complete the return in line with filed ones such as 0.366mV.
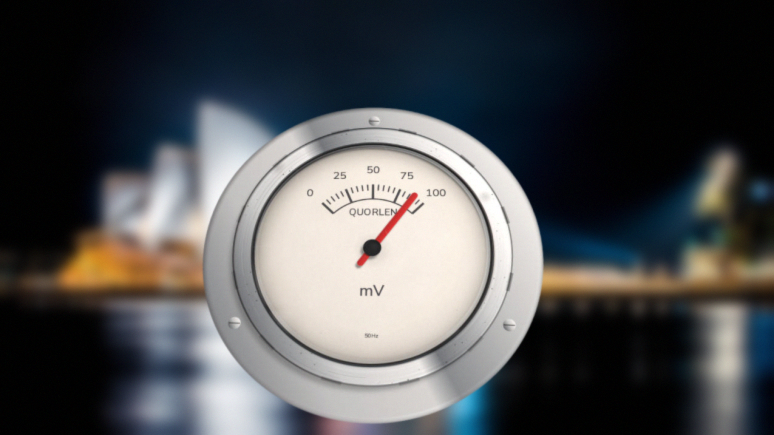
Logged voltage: 90mV
